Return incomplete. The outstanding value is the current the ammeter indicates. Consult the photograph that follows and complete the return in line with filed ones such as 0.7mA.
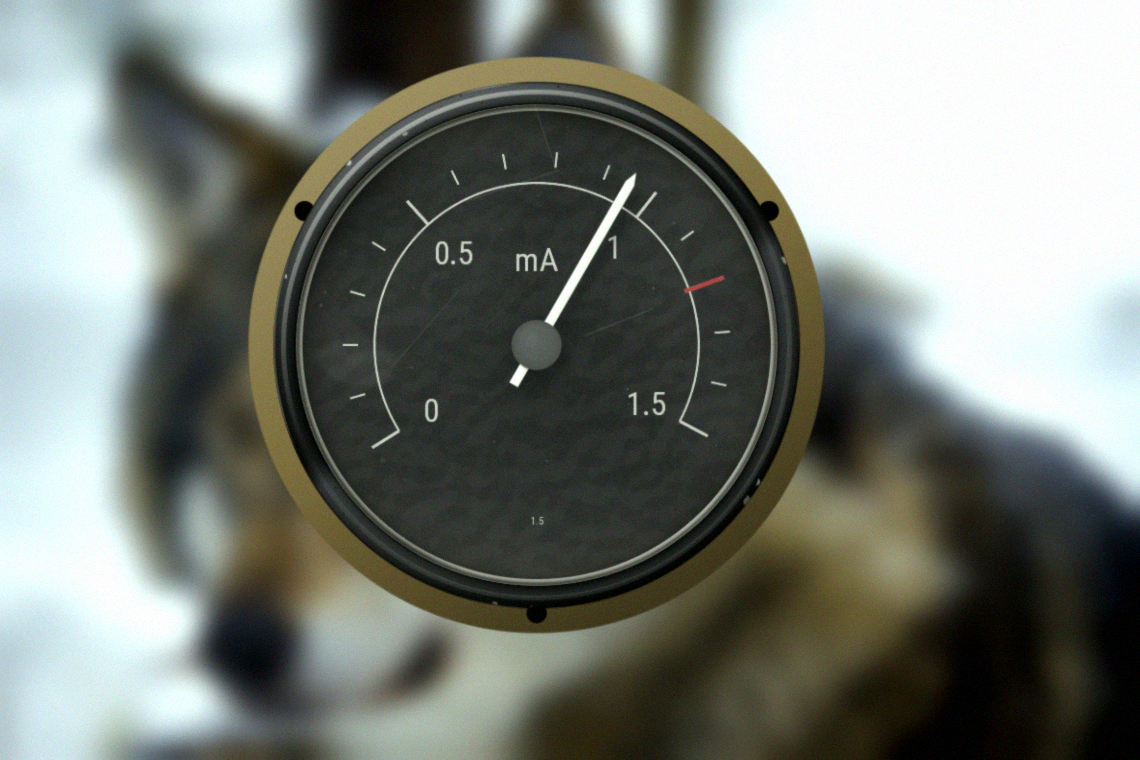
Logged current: 0.95mA
